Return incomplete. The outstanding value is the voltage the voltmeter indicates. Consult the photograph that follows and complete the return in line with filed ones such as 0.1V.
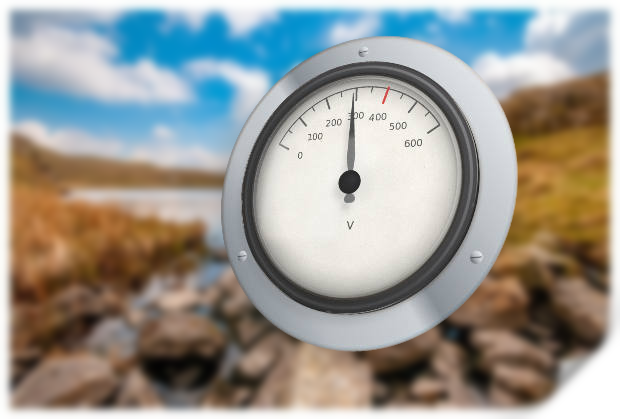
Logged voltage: 300V
